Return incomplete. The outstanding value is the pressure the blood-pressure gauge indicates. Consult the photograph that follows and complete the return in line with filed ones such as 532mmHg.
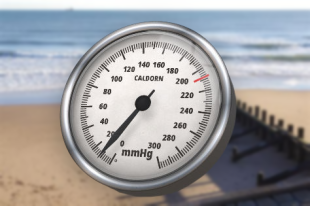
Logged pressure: 10mmHg
